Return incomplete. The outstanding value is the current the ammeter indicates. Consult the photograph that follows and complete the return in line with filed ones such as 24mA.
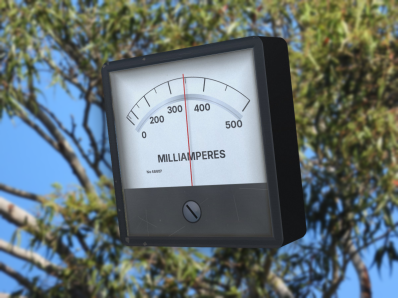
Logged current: 350mA
